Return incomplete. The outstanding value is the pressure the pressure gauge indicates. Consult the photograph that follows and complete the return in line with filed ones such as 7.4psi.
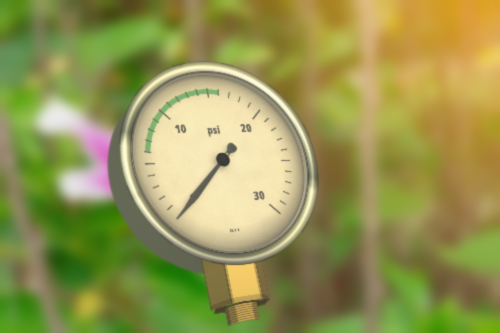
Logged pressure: 0psi
